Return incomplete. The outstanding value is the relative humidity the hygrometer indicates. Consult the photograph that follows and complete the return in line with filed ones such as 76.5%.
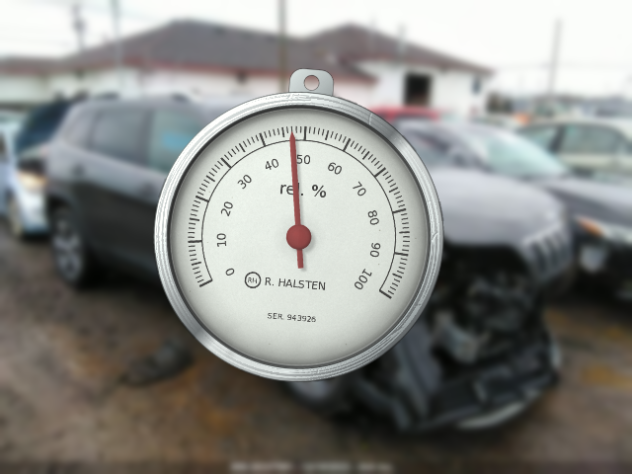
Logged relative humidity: 47%
